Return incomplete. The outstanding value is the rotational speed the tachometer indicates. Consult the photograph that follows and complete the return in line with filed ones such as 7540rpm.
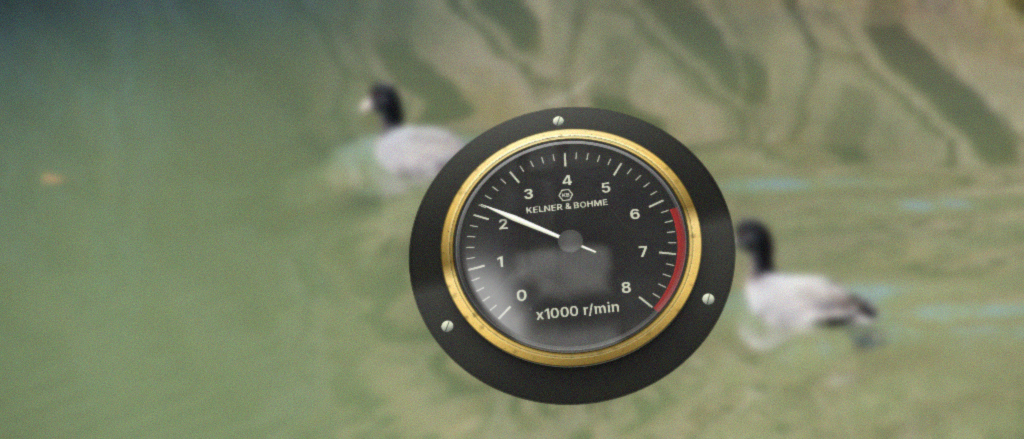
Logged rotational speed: 2200rpm
